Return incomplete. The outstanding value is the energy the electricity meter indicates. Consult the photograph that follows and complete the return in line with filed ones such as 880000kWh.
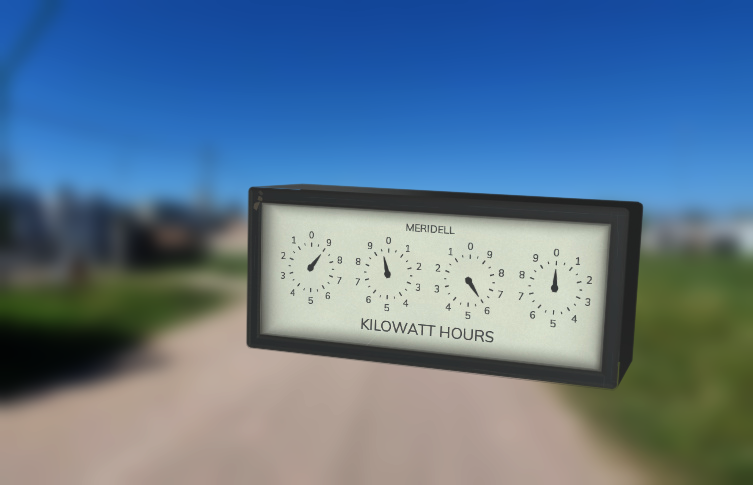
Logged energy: 8960kWh
